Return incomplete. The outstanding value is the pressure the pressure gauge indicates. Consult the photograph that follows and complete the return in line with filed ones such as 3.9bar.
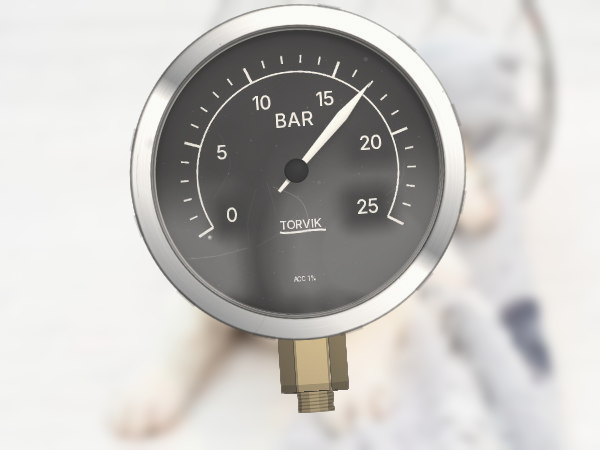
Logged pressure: 17bar
